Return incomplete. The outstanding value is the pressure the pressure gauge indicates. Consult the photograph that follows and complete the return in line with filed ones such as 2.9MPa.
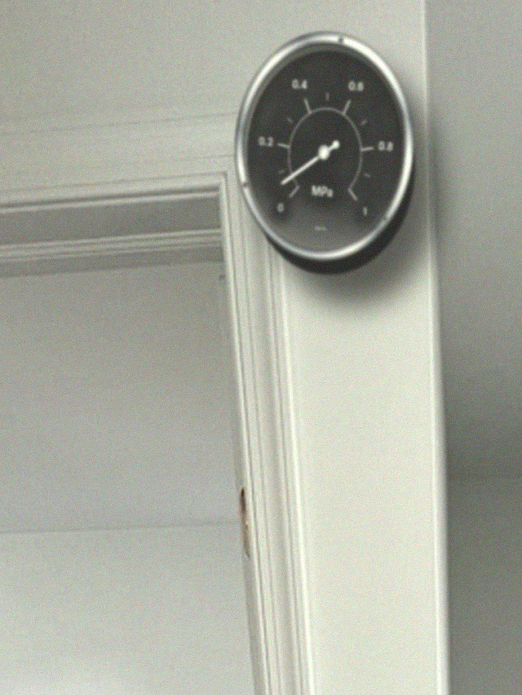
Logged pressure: 0.05MPa
